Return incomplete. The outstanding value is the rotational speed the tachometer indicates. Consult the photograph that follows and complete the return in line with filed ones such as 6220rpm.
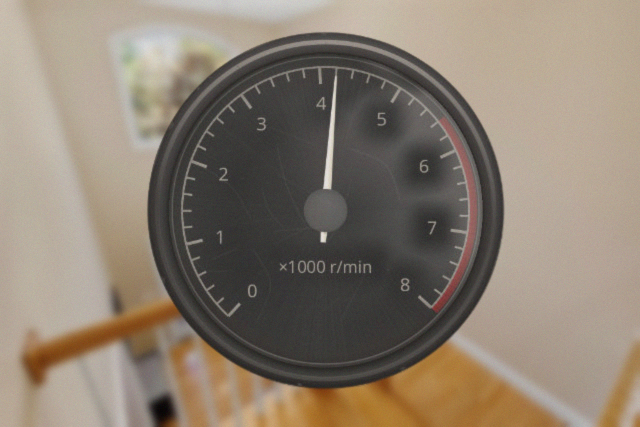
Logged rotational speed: 4200rpm
